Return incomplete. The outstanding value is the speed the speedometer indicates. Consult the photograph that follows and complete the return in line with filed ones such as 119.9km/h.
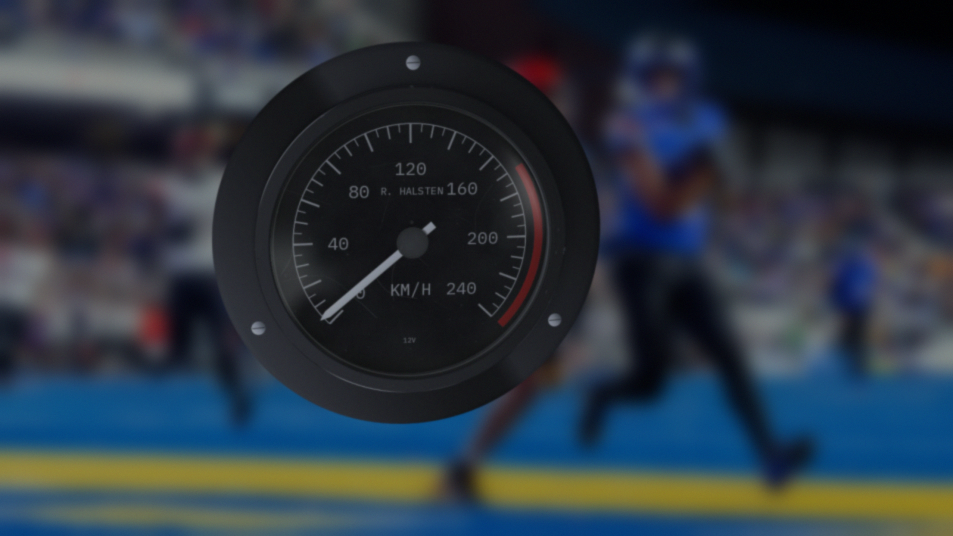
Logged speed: 5km/h
